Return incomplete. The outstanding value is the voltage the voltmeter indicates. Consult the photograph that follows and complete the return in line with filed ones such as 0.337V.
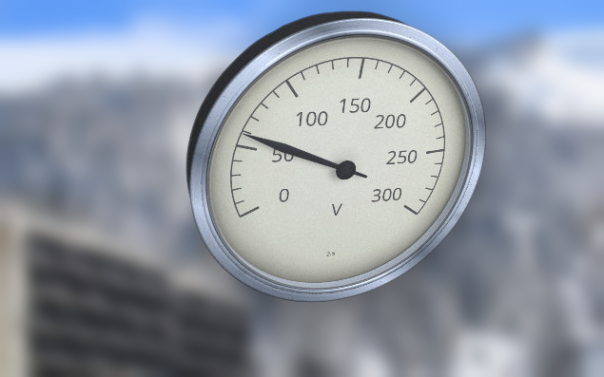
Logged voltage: 60V
